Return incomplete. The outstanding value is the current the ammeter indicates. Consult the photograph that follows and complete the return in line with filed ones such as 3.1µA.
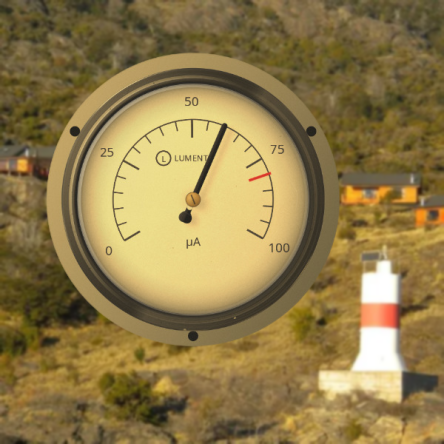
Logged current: 60µA
